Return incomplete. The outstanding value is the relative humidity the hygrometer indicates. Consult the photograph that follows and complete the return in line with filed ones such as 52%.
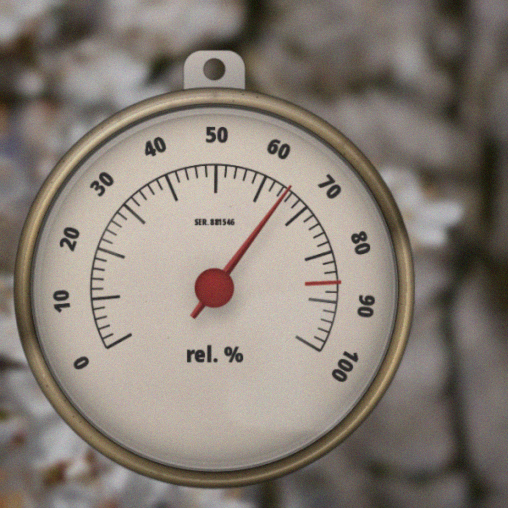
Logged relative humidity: 65%
